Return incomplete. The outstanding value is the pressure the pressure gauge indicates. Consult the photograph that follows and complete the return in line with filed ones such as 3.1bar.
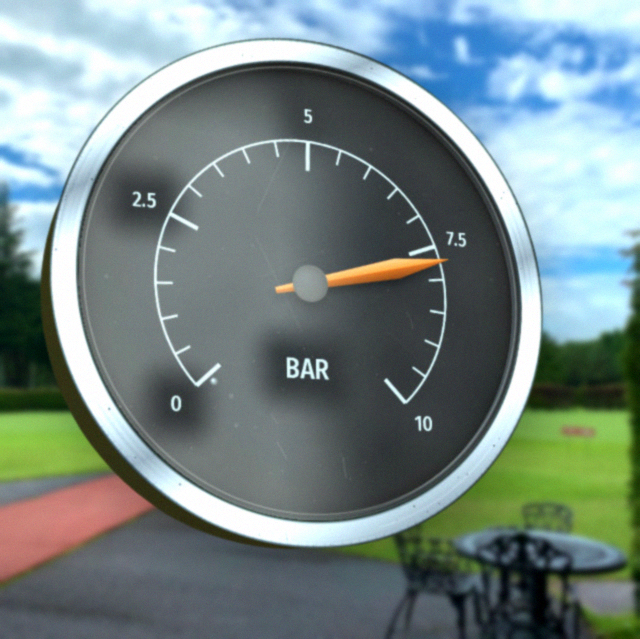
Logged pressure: 7.75bar
